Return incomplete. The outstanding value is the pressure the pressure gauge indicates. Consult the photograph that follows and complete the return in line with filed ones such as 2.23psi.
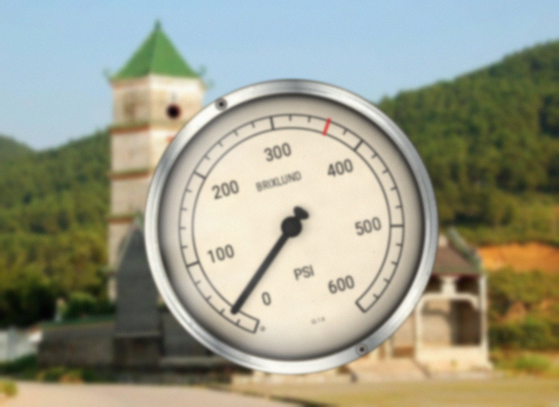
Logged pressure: 30psi
